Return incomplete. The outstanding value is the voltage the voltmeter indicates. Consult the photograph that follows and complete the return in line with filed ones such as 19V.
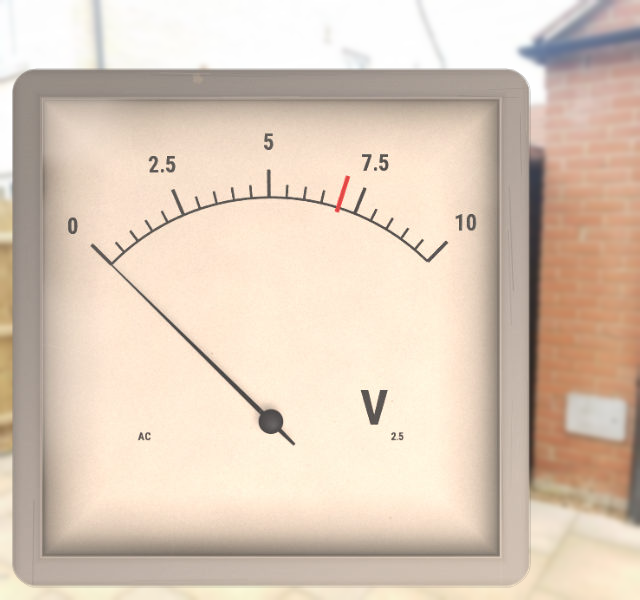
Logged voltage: 0V
